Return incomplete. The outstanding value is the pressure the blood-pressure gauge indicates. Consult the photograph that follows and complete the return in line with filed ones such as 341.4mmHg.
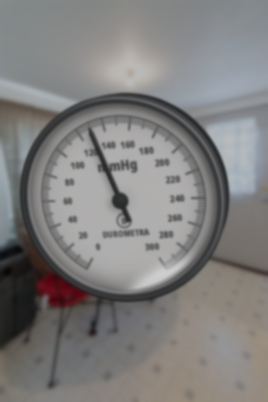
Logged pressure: 130mmHg
